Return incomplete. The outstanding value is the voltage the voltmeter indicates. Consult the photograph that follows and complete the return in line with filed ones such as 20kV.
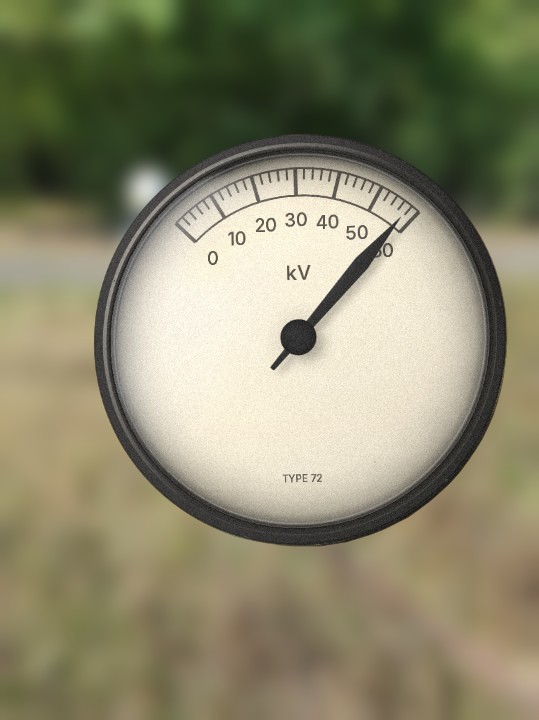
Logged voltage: 58kV
